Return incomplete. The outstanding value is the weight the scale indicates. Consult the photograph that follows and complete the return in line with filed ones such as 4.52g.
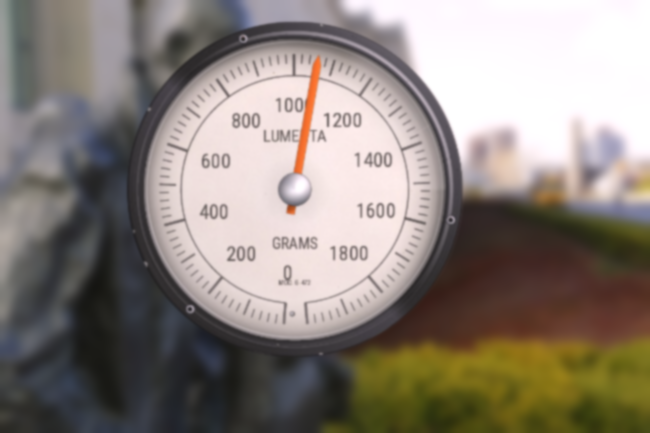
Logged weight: 1060g
